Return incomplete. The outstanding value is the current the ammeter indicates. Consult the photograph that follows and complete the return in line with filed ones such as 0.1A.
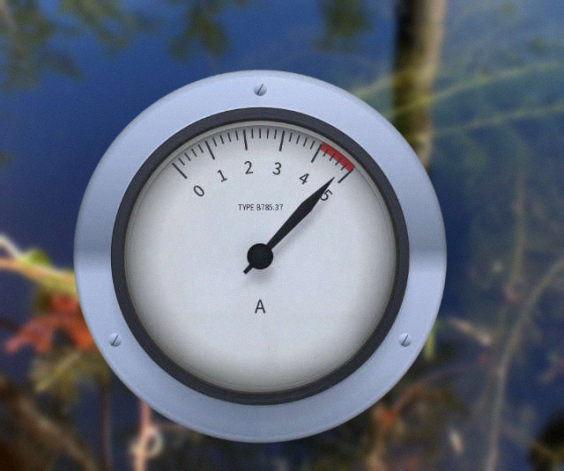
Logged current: 4.8A
